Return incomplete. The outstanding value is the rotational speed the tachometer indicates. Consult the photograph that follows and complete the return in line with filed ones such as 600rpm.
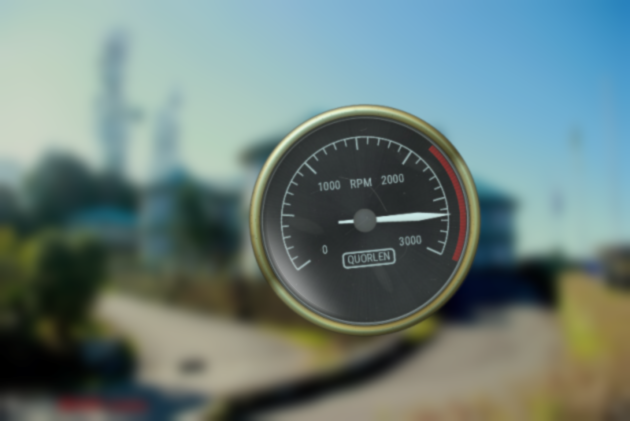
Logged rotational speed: 2650rpm
